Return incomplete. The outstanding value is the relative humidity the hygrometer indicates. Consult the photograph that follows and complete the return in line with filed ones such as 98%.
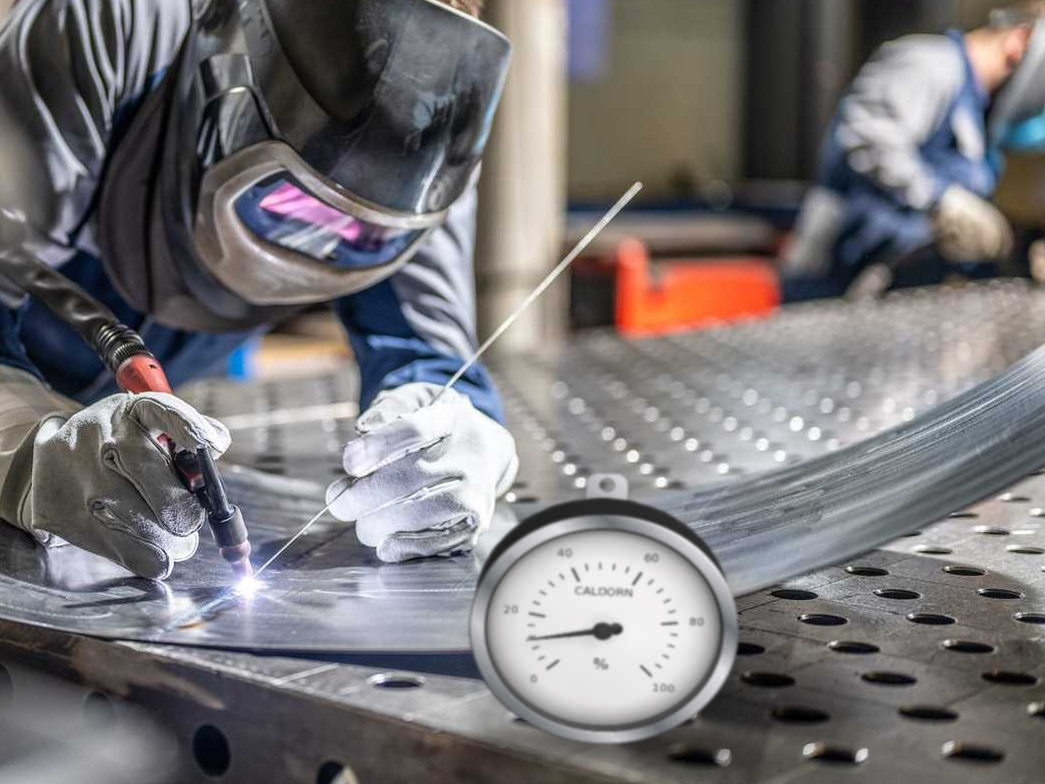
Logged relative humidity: 12%
